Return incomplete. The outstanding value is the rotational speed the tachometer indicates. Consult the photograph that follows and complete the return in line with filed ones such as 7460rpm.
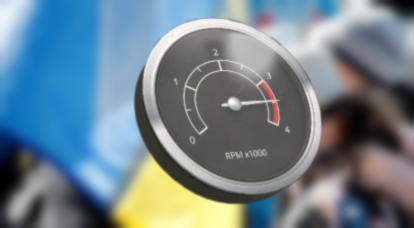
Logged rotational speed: 3500rpm
